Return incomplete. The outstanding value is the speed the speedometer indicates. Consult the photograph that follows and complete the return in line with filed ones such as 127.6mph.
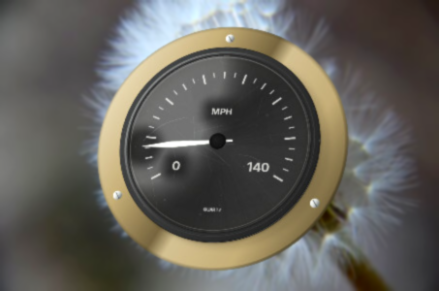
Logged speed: 15mph
